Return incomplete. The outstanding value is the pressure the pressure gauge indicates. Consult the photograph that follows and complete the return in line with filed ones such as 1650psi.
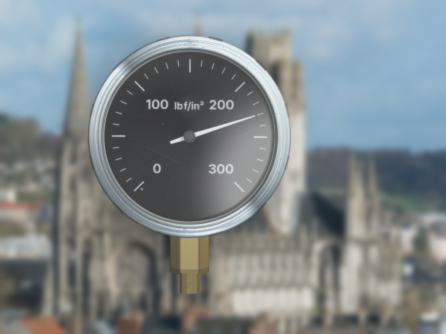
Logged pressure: 230psi
